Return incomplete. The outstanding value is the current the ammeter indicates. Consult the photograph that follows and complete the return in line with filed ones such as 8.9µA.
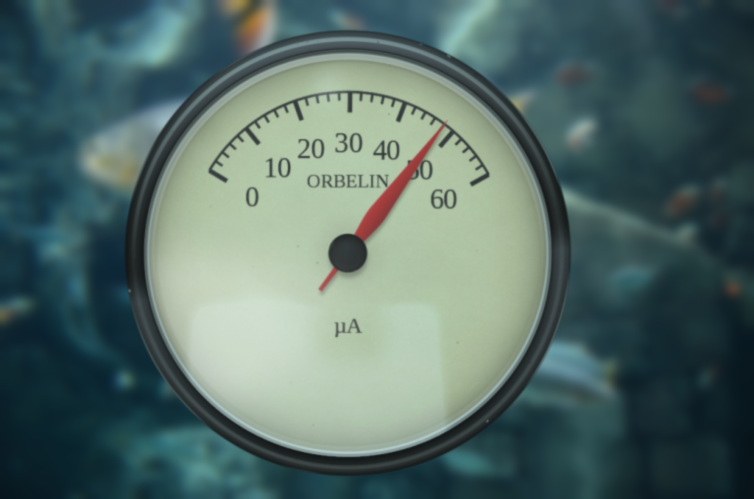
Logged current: 48µA
